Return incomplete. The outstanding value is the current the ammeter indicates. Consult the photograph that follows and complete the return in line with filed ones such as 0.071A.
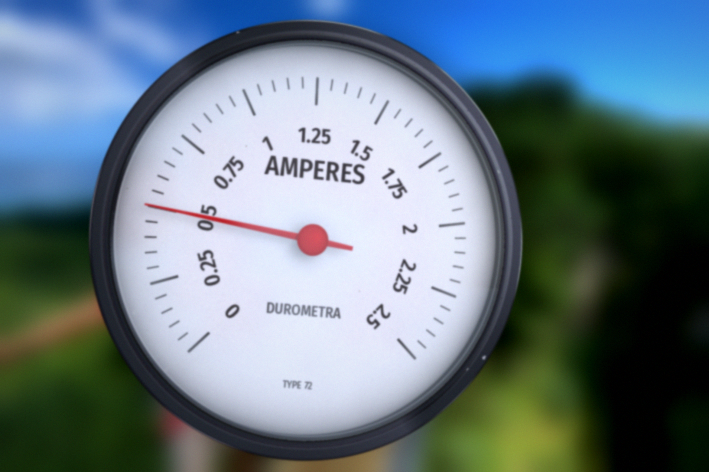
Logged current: 0.5A
